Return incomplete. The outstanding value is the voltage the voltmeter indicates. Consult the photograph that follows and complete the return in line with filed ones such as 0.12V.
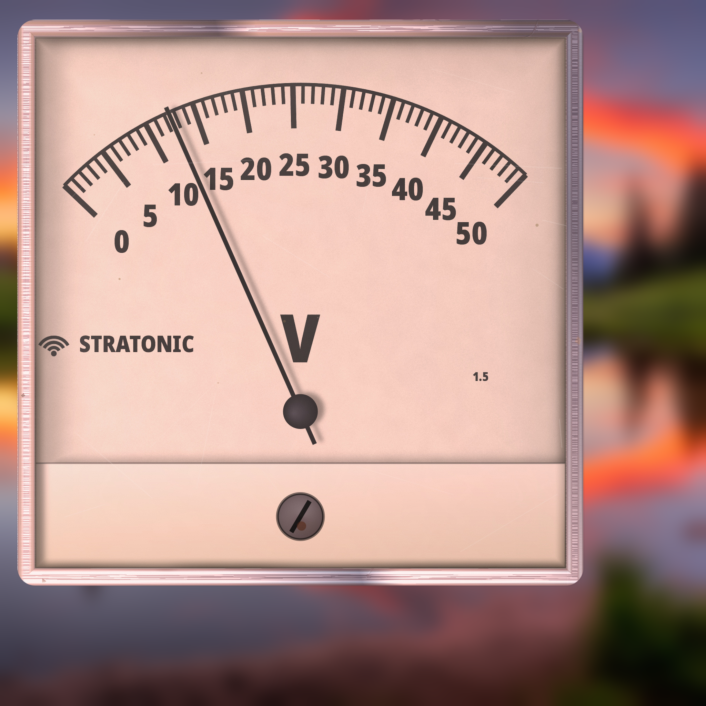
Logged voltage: 12.5V
